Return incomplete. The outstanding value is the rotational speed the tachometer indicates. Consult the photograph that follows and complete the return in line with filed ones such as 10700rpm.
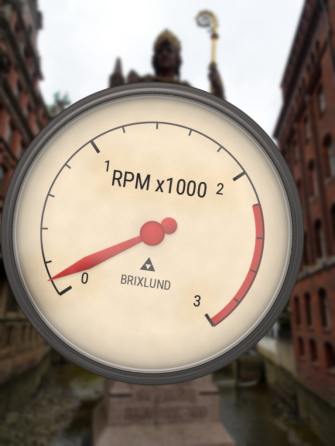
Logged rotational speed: 100rpm
